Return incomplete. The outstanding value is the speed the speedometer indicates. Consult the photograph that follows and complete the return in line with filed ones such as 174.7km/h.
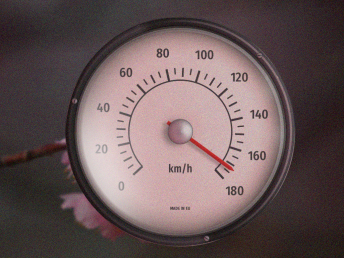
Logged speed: 172.5km/h
